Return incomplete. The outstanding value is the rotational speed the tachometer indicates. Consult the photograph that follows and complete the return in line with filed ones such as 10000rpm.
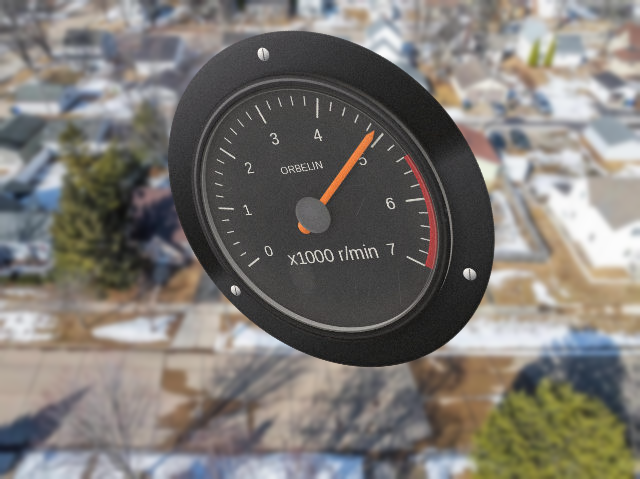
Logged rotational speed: 4900rpm
